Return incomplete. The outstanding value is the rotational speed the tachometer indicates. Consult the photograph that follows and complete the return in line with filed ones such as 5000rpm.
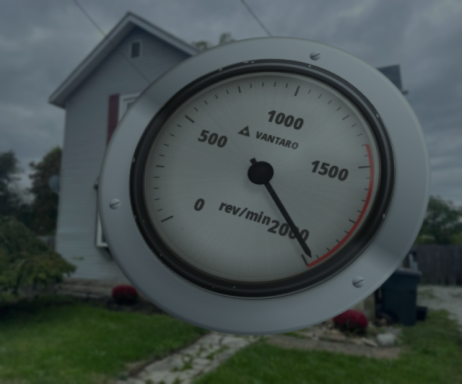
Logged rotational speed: 1975rpm
